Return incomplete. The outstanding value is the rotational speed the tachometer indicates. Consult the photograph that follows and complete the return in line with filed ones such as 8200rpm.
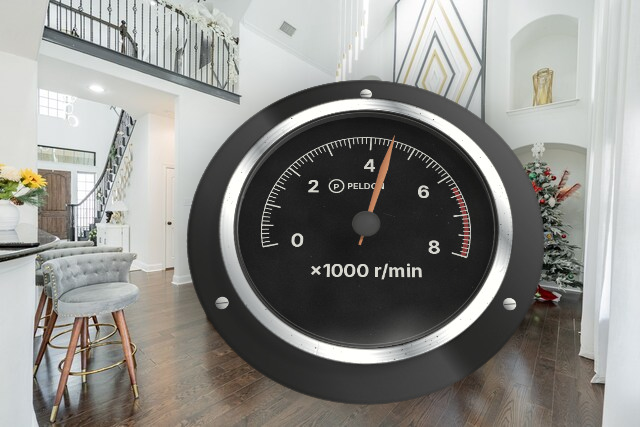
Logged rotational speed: 4500rpm
